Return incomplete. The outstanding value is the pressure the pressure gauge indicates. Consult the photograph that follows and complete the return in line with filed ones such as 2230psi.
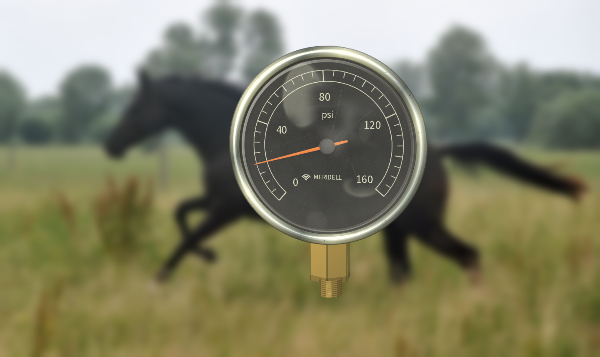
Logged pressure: 20psi
